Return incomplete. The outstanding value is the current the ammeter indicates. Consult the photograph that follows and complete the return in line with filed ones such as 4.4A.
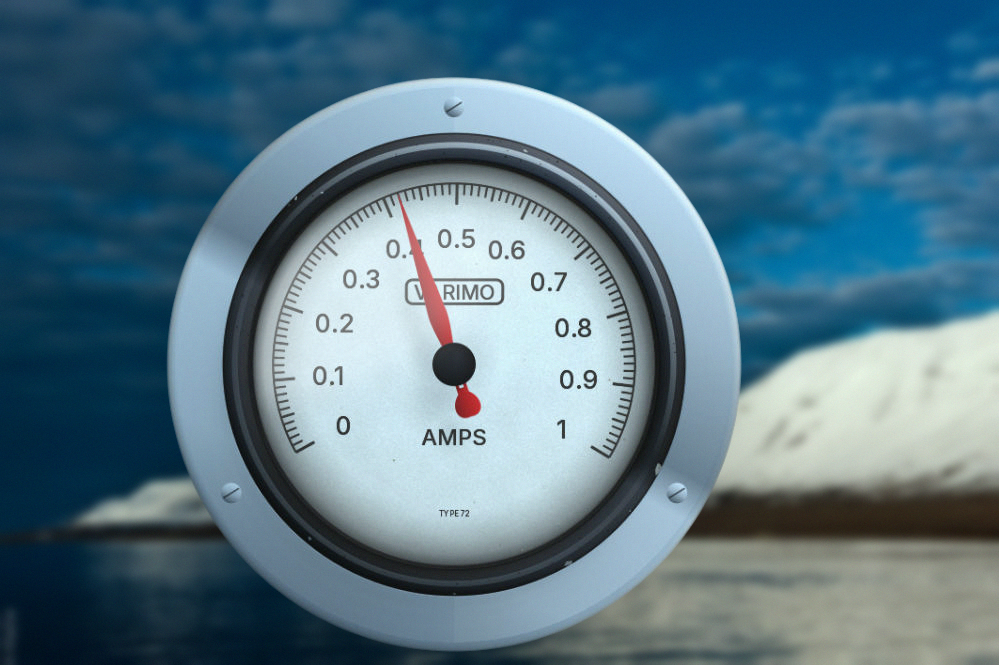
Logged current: 0.42A
